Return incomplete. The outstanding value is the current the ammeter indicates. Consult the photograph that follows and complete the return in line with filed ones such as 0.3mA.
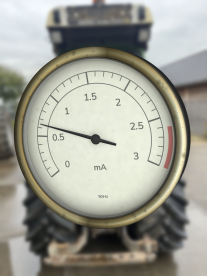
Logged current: 0.65mA
